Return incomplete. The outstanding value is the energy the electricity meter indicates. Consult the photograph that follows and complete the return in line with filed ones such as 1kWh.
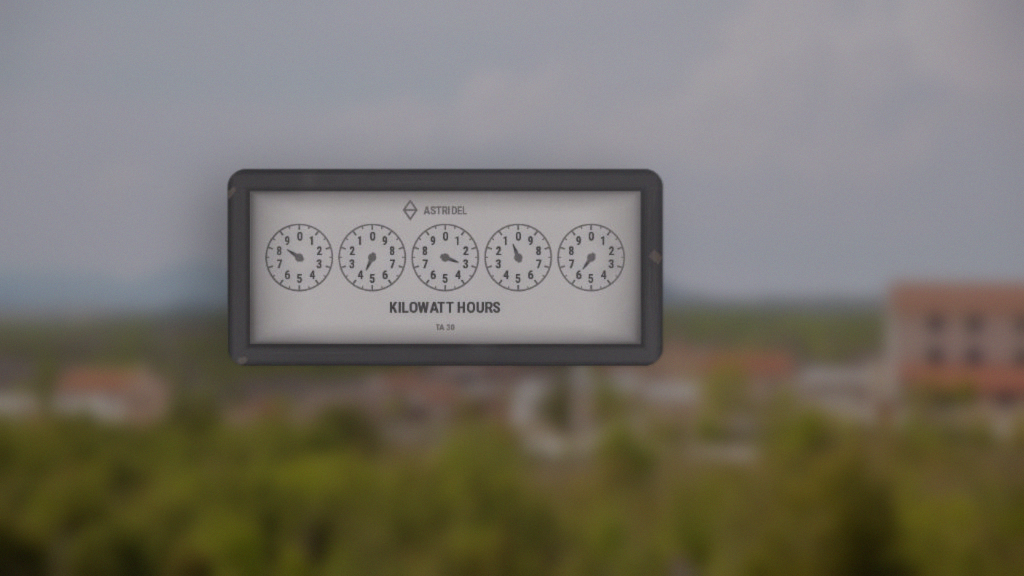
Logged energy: 84306kWh
